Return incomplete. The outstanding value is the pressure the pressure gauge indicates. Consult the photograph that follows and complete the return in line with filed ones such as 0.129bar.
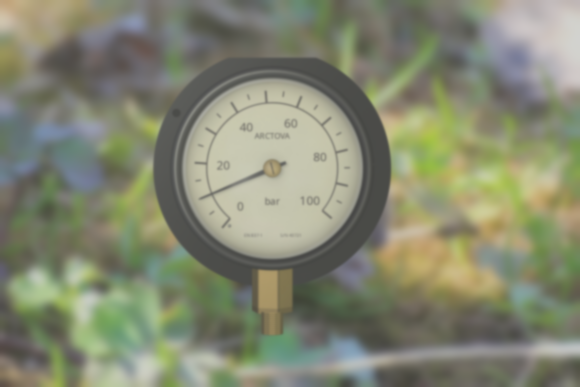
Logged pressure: 10bar
